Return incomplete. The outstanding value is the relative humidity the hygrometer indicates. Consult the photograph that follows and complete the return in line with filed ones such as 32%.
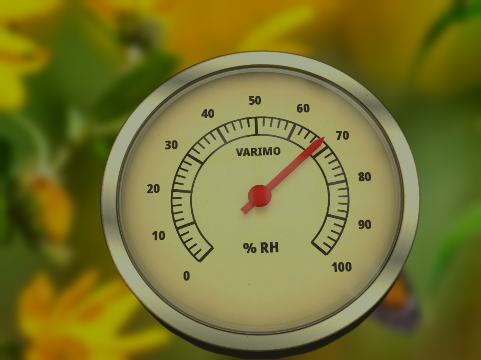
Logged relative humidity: 68%
